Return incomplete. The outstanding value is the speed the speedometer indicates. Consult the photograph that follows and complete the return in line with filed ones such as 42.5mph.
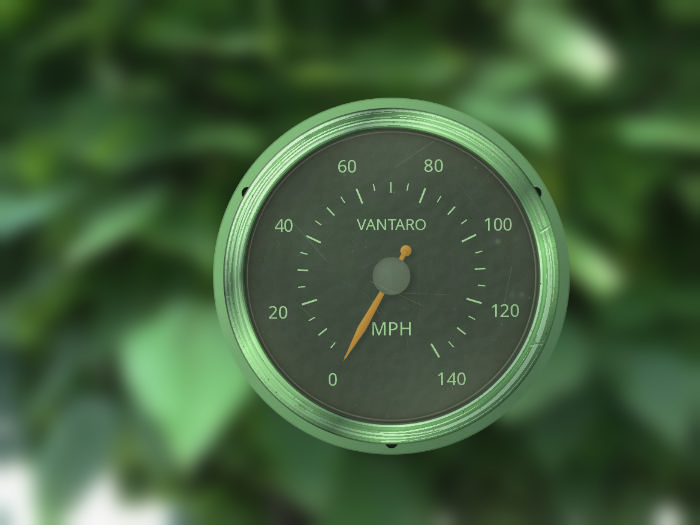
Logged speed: 0mph
